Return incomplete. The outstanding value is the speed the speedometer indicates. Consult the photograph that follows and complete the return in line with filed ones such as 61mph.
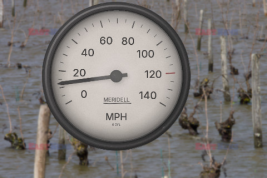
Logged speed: 12.5mph
